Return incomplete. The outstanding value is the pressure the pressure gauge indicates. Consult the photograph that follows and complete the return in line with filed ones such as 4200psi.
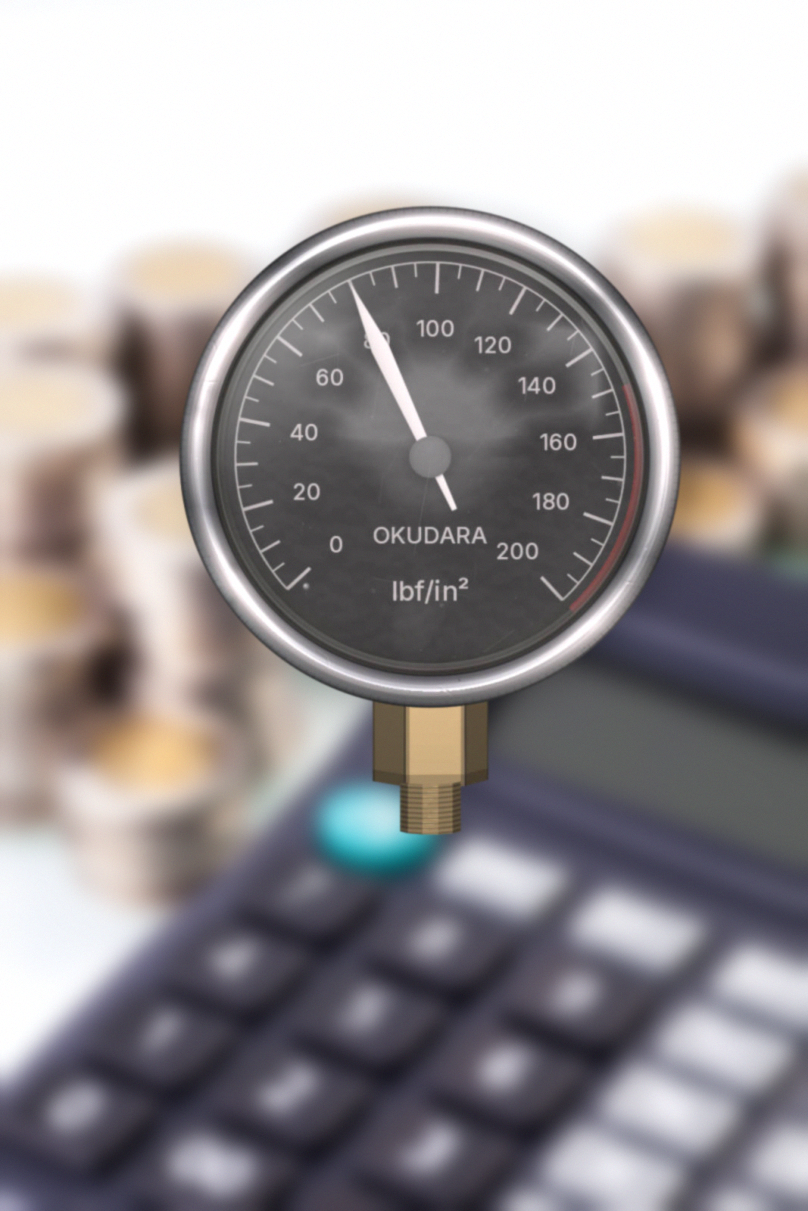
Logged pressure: 80psi
